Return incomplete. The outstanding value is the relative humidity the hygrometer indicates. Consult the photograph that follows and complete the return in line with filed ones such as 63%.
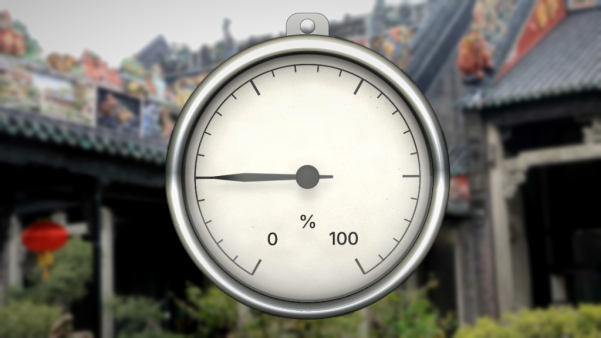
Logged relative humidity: 20%
